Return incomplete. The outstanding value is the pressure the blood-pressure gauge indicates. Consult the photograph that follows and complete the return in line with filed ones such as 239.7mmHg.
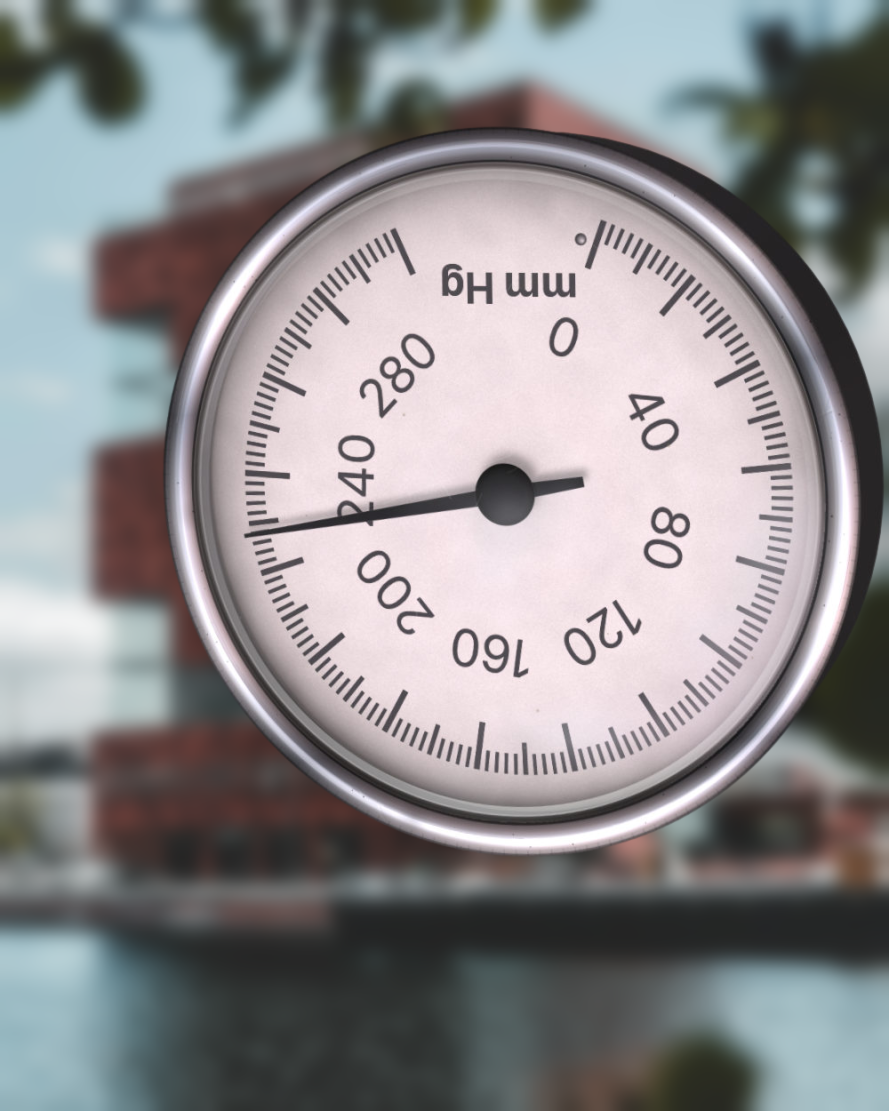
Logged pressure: 228mmHg
